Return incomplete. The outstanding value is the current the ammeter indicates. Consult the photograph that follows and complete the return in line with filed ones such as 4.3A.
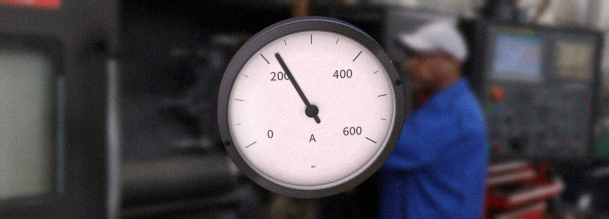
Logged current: 225A
